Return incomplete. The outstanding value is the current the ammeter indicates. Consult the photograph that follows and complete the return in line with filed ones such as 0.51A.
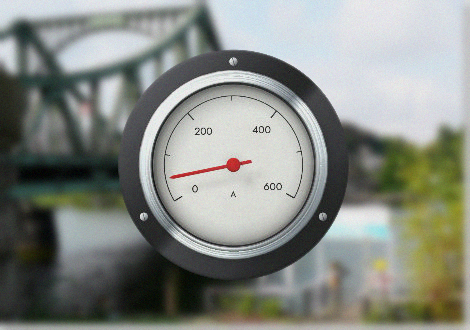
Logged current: 50A
